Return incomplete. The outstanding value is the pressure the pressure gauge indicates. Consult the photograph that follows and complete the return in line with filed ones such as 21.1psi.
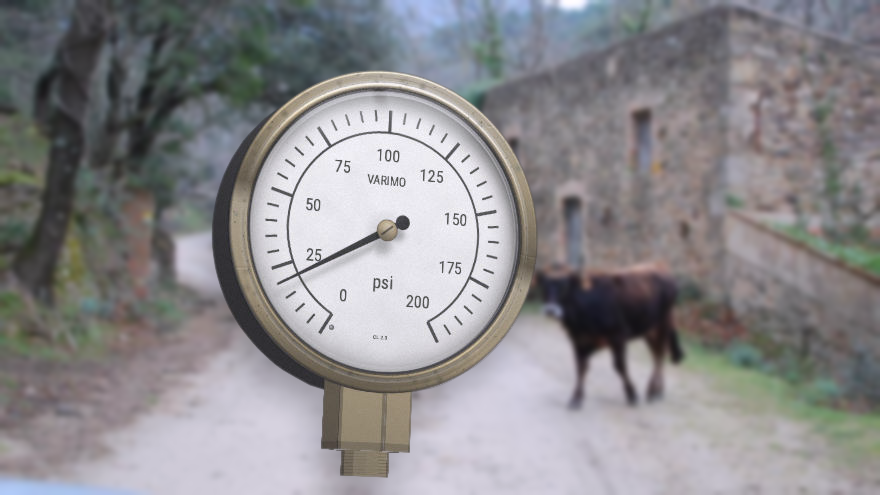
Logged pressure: 20psi
